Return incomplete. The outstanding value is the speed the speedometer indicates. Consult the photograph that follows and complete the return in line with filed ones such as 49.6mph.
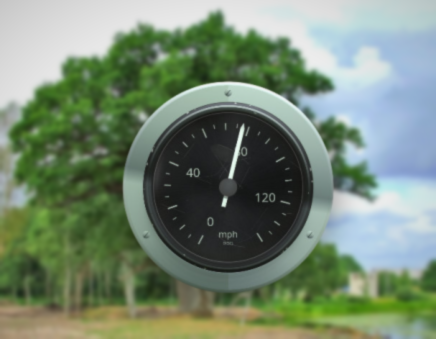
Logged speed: 77.5mph
